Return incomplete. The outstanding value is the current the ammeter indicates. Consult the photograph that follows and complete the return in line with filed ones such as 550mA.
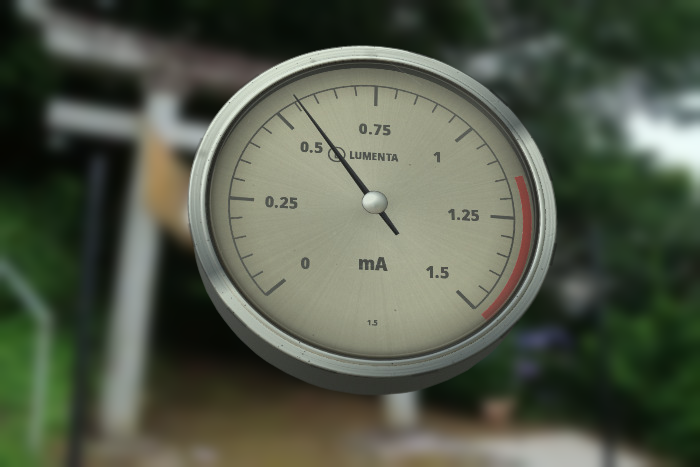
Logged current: 0.55mA
